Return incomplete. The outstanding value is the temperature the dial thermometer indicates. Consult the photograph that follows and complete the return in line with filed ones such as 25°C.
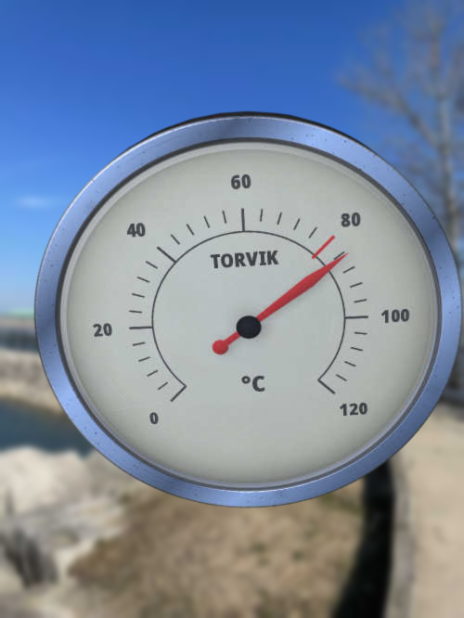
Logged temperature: 84°C
